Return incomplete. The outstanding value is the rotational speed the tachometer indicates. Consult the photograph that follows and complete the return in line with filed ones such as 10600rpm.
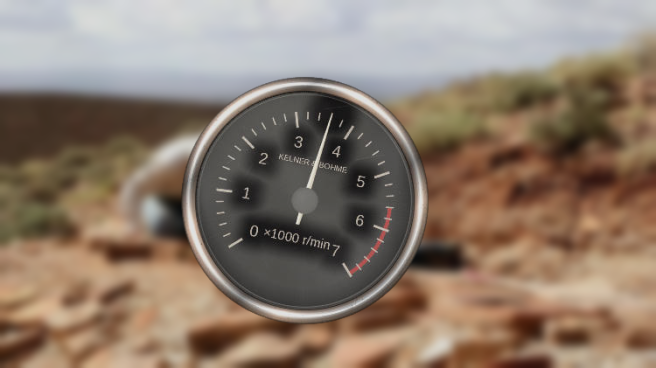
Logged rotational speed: 3600rpm
